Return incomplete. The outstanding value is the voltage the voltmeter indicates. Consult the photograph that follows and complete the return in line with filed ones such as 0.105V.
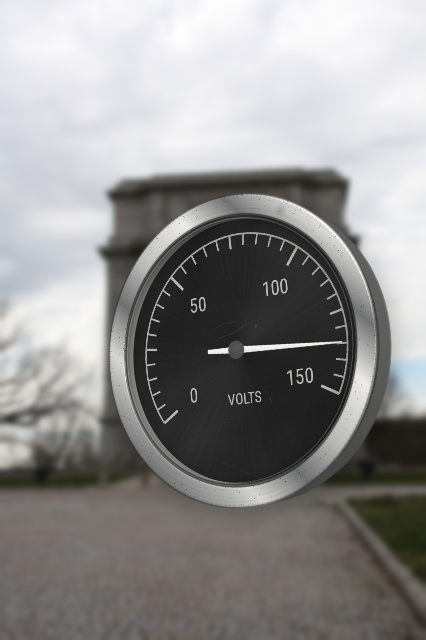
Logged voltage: 135V
